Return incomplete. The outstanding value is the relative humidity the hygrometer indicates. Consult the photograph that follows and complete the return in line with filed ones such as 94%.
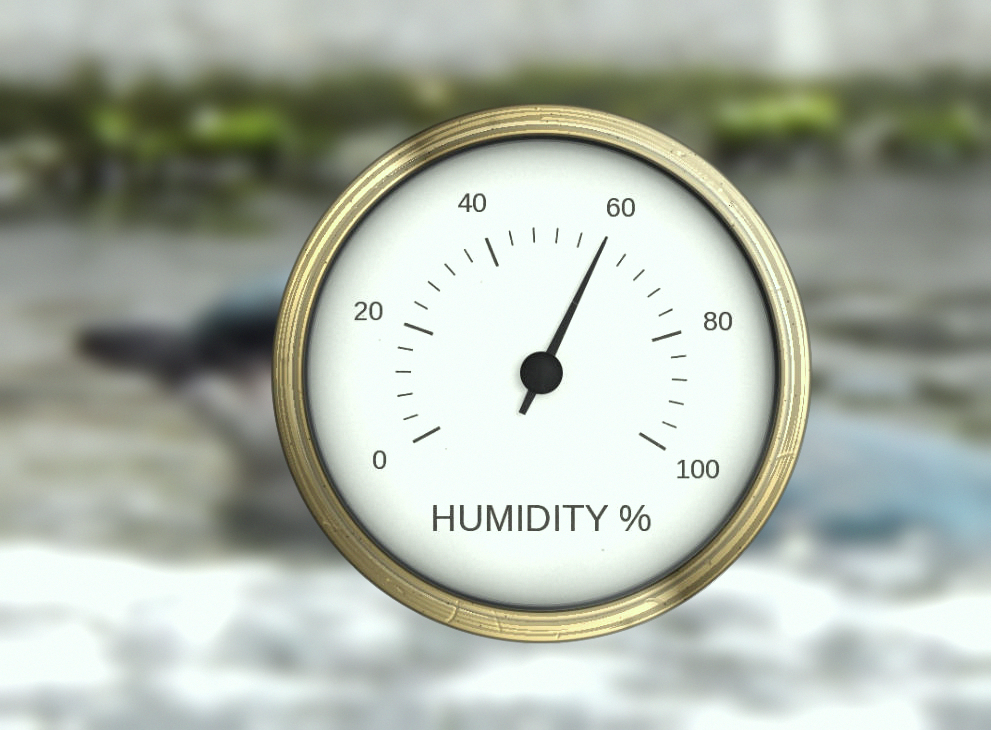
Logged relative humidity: 60%
